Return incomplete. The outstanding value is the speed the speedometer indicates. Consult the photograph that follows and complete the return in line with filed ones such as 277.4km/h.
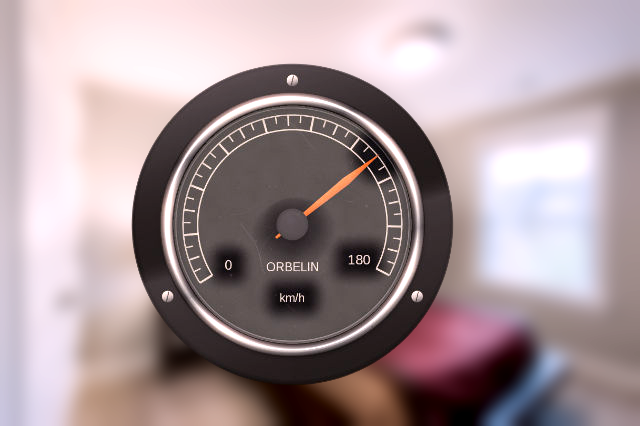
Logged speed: 130km/h
